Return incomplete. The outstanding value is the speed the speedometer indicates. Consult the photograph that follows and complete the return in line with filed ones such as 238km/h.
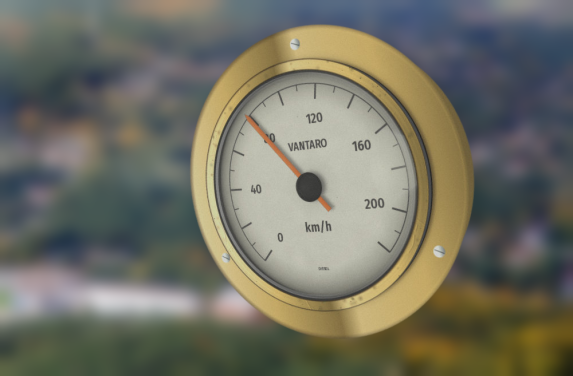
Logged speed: 80km/h
